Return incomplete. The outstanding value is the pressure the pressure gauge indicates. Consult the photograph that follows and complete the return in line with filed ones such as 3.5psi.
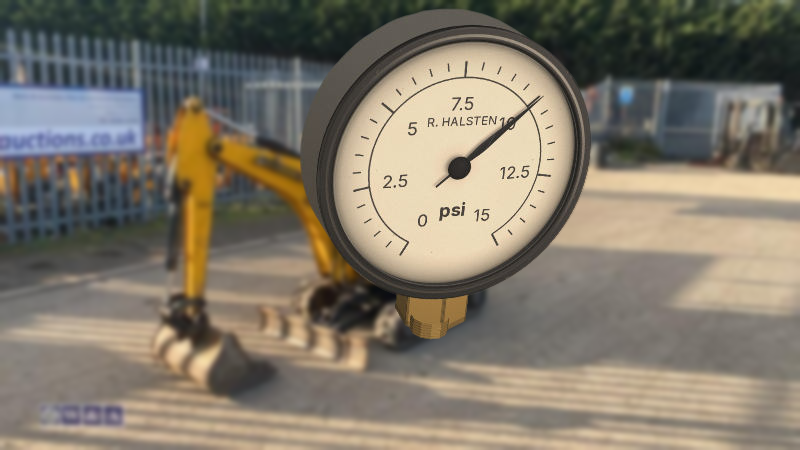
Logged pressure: 10psi
